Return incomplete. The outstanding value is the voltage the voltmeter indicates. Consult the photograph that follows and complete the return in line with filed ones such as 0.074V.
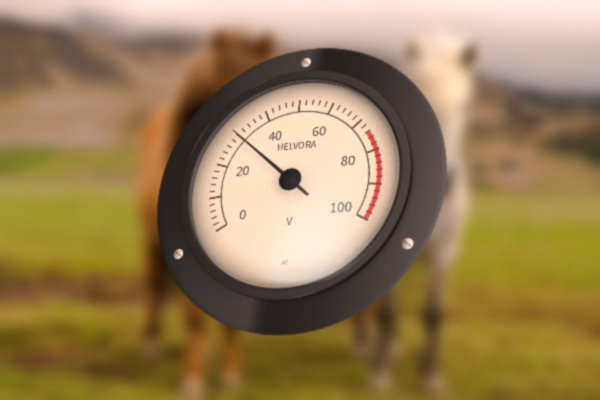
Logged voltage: 30V
